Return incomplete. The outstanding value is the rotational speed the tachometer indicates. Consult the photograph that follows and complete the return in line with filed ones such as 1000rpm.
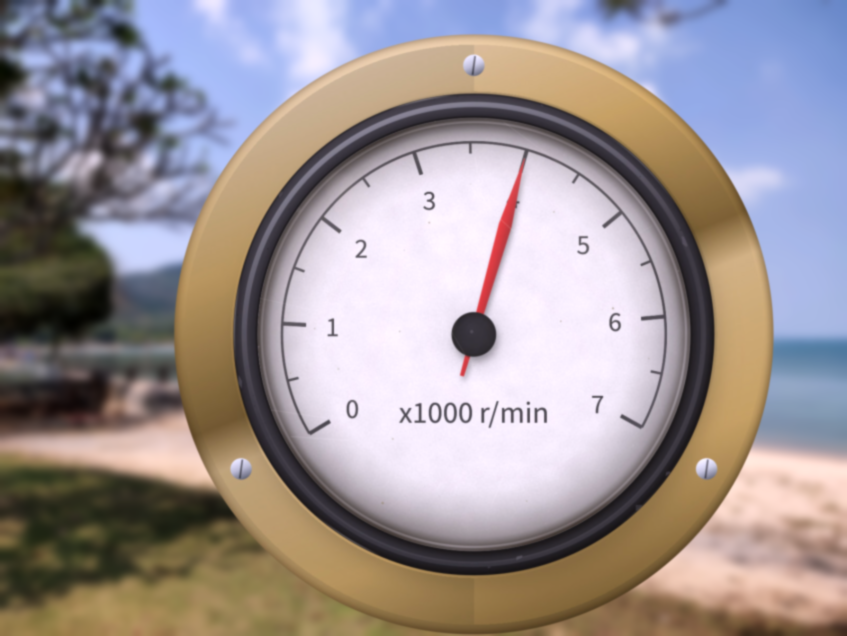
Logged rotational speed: 4000rpm
